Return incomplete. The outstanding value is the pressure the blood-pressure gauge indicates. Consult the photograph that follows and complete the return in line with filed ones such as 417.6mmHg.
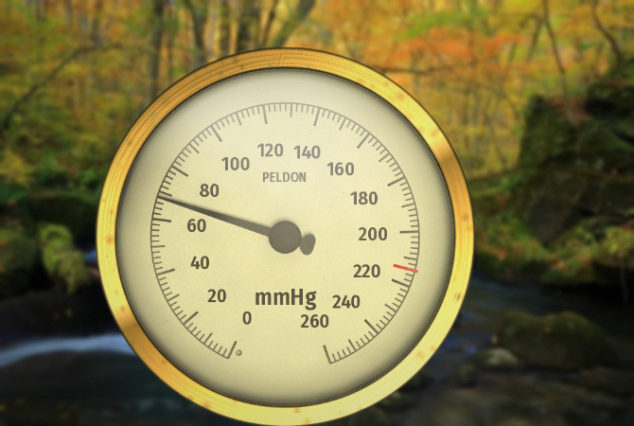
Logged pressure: 68mmHg
